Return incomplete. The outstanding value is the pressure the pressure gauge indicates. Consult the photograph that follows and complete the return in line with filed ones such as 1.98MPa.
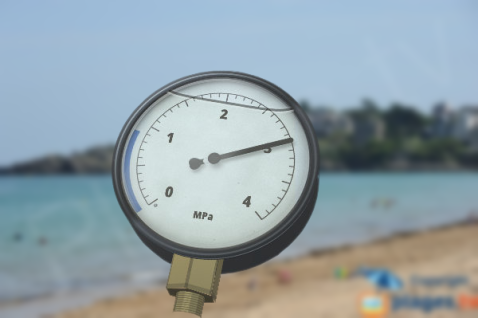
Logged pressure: 3MPa
